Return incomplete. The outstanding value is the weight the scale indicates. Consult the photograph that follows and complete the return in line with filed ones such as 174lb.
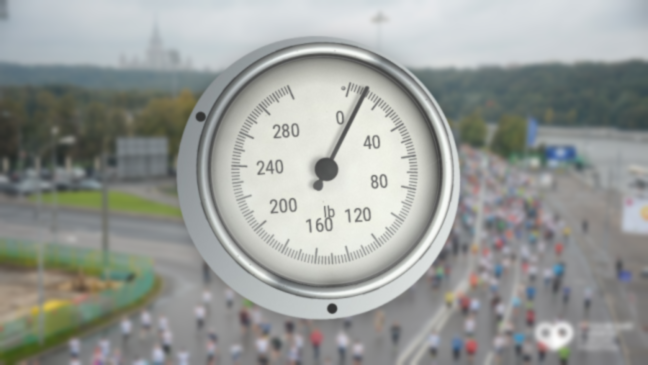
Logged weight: 10lb
